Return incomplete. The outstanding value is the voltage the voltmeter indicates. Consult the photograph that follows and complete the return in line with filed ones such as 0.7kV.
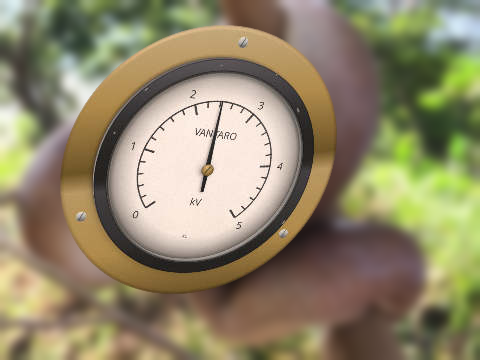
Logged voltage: 2.4kV
